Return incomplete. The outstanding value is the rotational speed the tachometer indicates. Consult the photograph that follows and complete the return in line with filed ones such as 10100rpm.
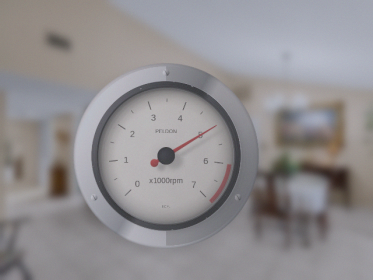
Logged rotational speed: 5000rpm
